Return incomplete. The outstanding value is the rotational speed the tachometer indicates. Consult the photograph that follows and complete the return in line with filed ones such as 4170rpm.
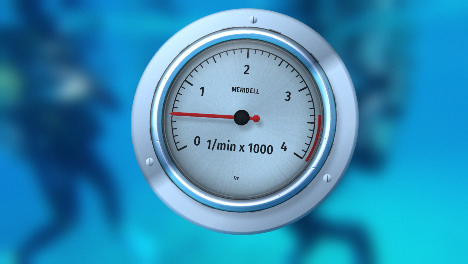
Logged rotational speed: 500rpm
